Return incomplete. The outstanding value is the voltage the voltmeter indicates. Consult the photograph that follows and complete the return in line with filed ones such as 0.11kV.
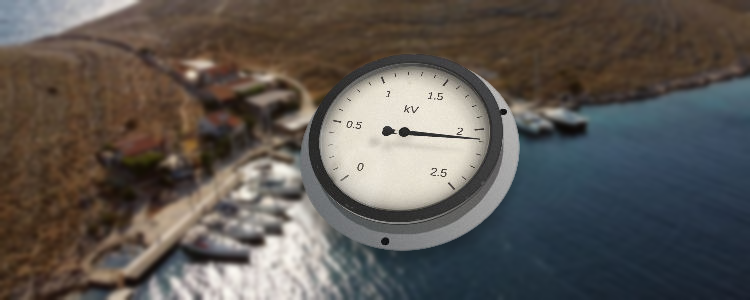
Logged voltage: 2.1kV
